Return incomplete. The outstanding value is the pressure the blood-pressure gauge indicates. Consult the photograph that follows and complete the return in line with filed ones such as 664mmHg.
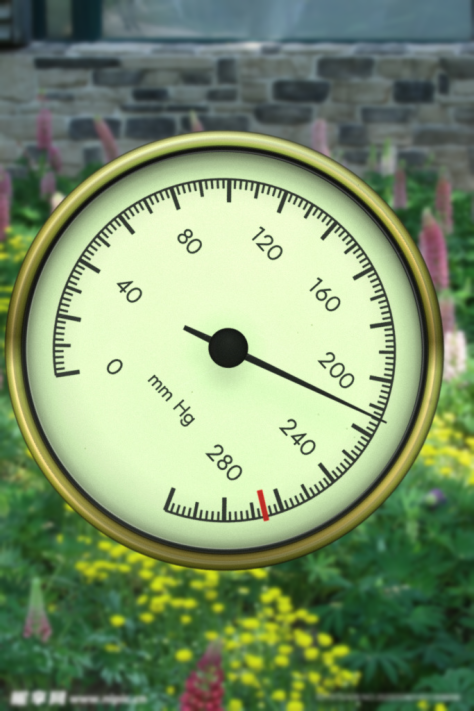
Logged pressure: 214mmHg
